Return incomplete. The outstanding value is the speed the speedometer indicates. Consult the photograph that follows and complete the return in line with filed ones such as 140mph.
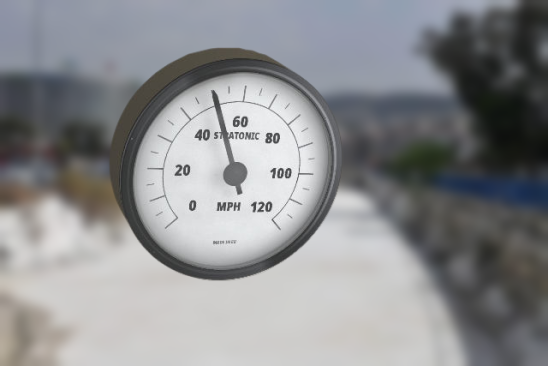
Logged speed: 50mph
